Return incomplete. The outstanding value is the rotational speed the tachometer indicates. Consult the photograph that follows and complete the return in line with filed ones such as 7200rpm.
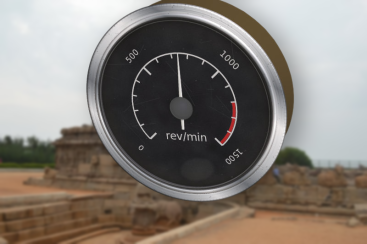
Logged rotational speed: 750rpm
